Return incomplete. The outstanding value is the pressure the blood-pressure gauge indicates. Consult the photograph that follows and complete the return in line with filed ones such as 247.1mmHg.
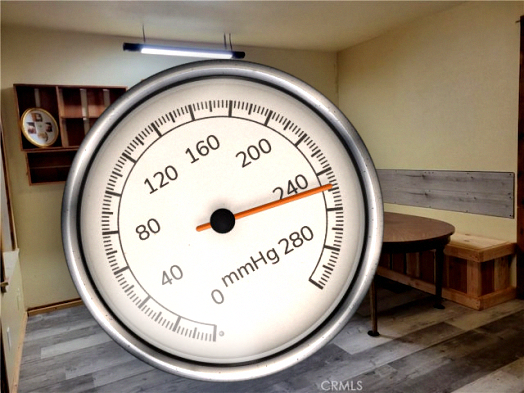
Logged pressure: 248mmHg
